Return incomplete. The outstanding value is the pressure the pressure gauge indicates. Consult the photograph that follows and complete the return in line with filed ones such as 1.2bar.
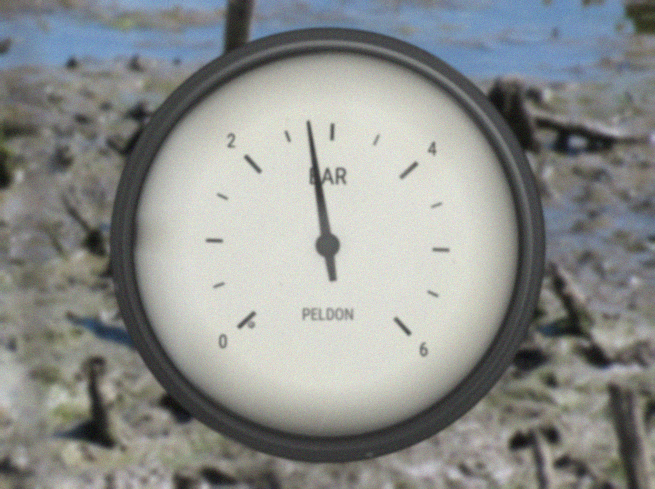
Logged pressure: 2.75bar
